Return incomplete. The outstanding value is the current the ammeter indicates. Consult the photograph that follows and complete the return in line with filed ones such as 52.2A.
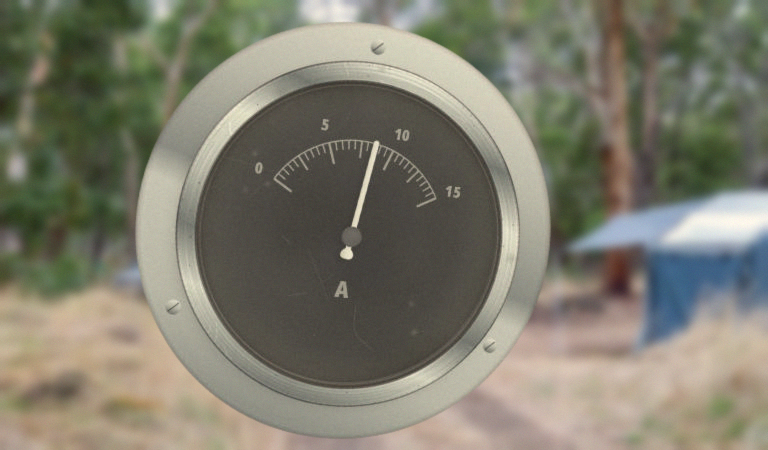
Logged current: 8.5A
